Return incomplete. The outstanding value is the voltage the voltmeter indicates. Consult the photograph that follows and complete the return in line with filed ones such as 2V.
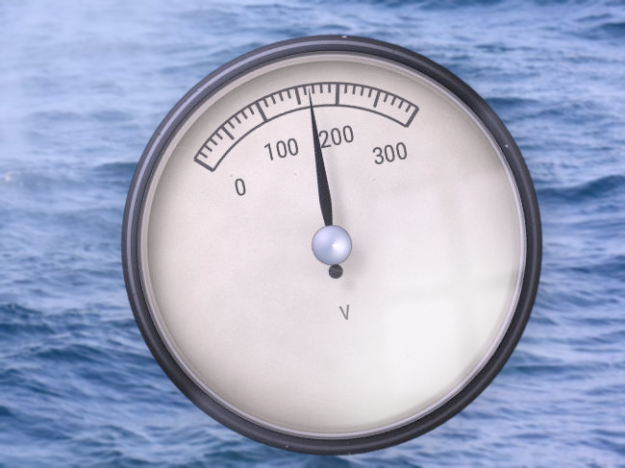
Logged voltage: 165V
